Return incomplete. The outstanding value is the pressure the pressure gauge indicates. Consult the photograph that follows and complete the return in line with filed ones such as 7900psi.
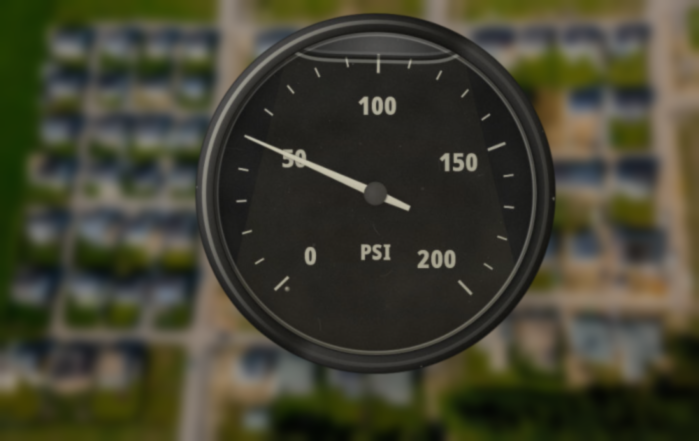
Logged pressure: 50psi
